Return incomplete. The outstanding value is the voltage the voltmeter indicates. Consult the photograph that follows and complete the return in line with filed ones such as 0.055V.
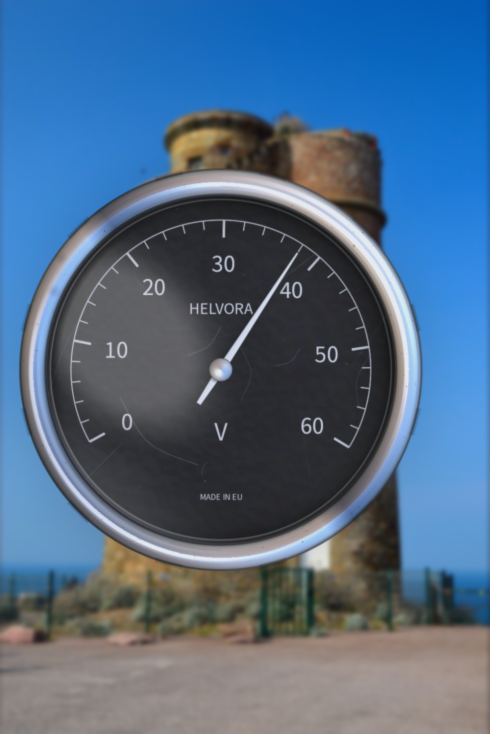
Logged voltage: 38V
